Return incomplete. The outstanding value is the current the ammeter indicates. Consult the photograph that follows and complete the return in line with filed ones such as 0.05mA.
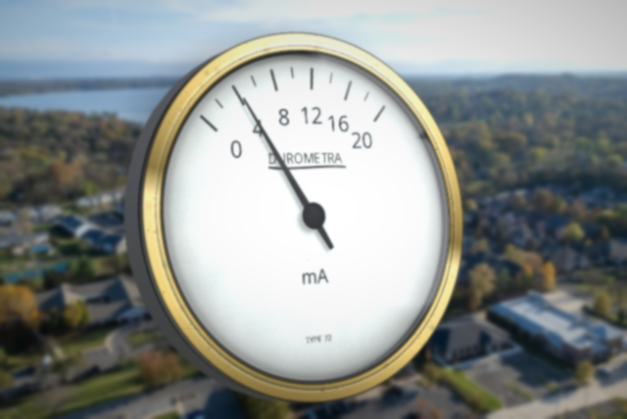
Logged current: 4mA
